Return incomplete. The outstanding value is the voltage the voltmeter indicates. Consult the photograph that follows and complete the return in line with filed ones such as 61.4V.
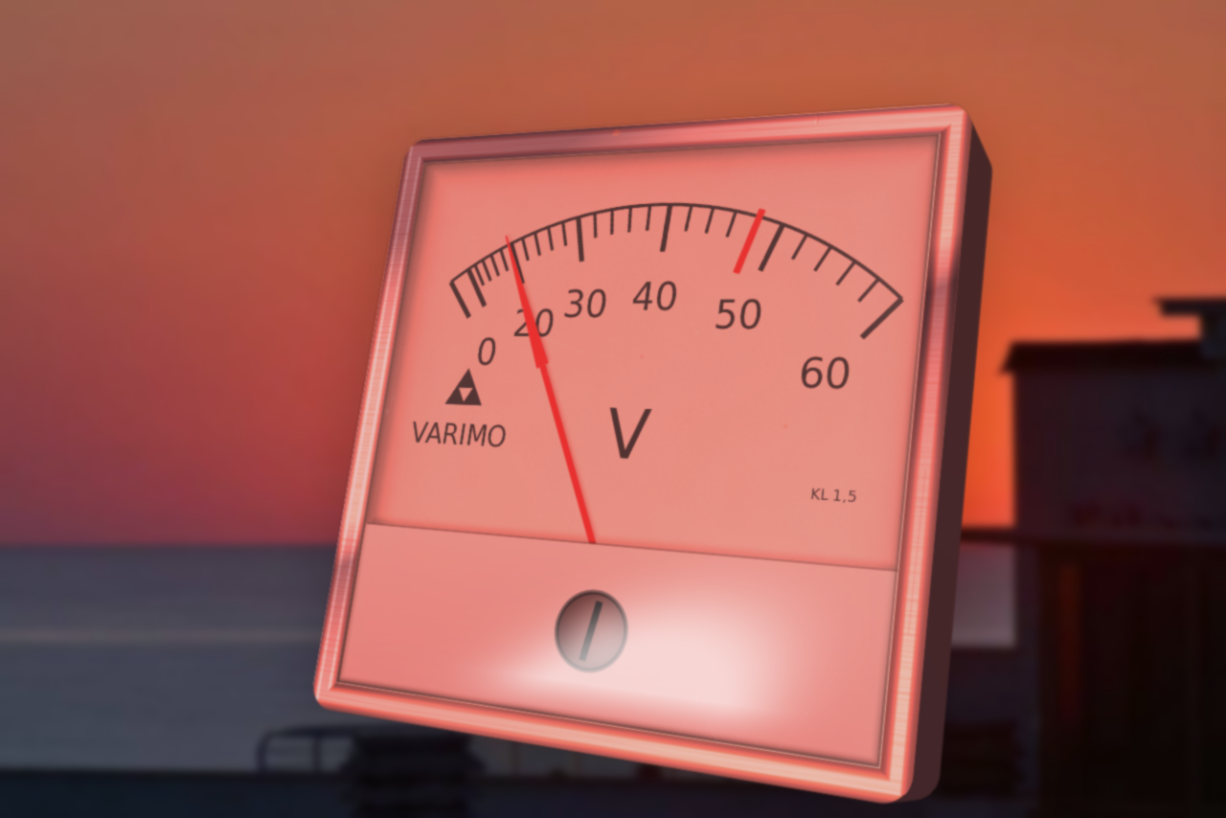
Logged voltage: 20V
